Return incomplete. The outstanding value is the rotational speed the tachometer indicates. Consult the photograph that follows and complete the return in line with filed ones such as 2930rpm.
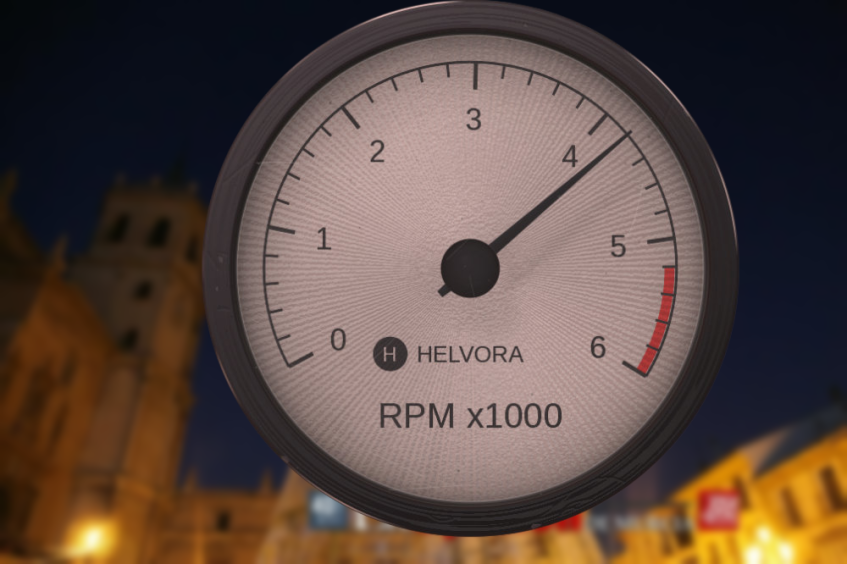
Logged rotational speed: 4200rpm
